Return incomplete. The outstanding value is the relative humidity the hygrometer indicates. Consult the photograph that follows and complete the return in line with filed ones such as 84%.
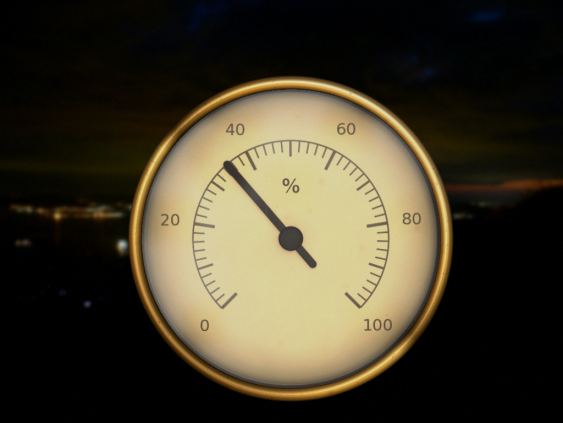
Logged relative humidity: 35%
